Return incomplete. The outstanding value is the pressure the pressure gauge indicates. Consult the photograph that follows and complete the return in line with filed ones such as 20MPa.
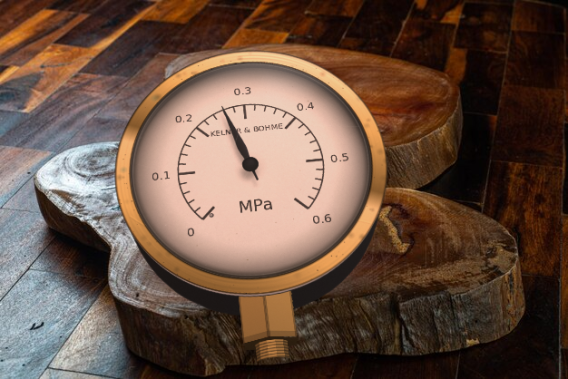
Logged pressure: 0.26MPa
